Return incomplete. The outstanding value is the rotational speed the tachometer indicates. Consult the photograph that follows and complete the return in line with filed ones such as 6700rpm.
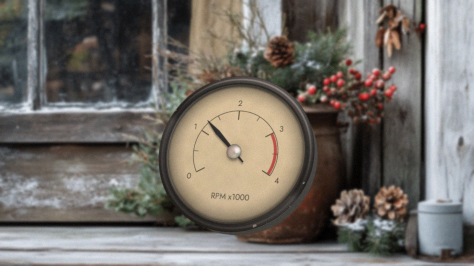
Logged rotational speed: 1250rpm
